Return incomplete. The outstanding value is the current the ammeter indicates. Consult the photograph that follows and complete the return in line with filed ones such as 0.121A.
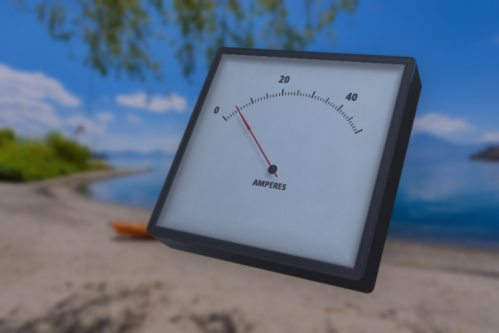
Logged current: 5A
